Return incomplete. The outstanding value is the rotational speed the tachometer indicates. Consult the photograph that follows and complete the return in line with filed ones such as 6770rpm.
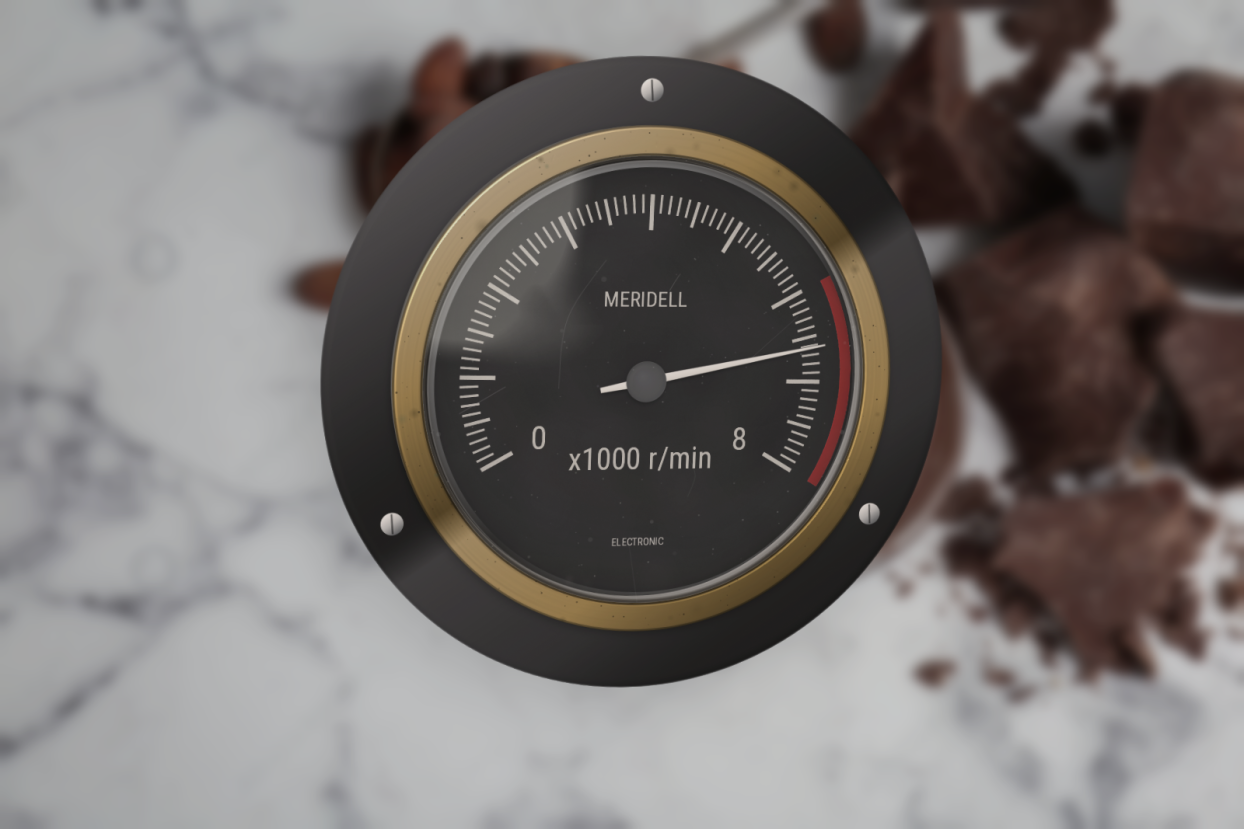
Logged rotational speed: 6600rpm
